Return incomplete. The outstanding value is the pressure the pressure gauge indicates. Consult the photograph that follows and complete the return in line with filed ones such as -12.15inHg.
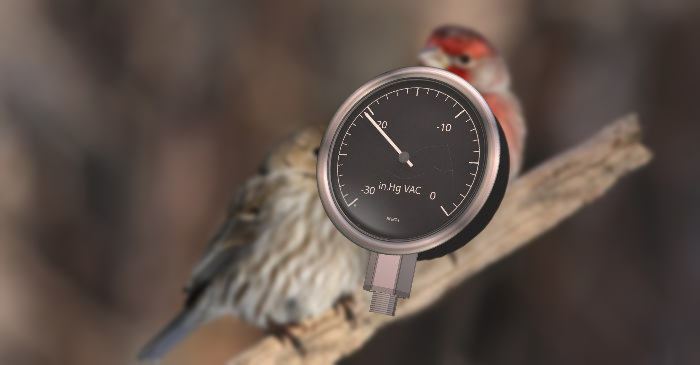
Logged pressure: -20.5inHg
